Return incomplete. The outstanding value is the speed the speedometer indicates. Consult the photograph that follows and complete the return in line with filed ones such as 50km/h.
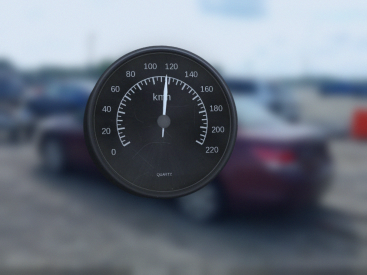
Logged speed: 115km/h
